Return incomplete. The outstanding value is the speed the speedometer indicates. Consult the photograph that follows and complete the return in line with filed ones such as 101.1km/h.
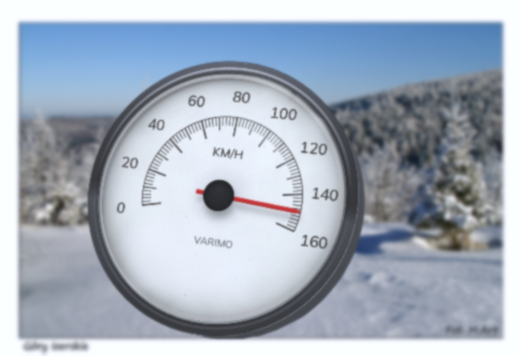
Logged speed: 150km/h
